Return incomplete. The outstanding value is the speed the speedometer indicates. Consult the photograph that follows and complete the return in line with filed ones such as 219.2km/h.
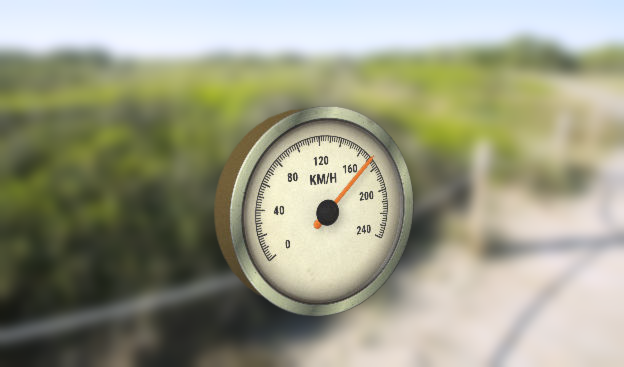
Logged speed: 170km/h
